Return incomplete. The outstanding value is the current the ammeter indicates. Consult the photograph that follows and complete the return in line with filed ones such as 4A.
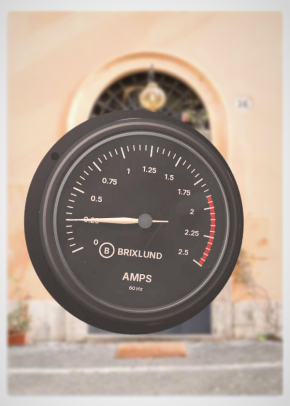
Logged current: 0.25A
